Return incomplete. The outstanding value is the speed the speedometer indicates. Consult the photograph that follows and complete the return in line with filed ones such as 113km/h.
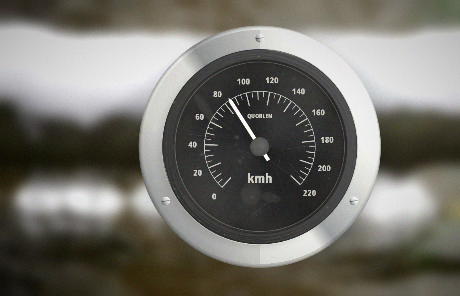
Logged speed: 85km/h
